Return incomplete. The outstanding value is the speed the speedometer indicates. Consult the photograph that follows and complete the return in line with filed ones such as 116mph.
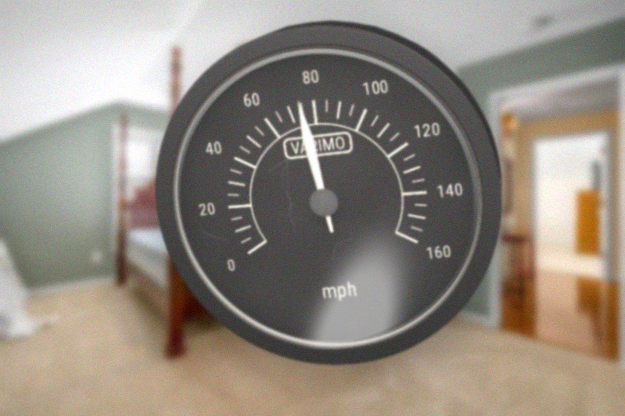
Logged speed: 75mph
